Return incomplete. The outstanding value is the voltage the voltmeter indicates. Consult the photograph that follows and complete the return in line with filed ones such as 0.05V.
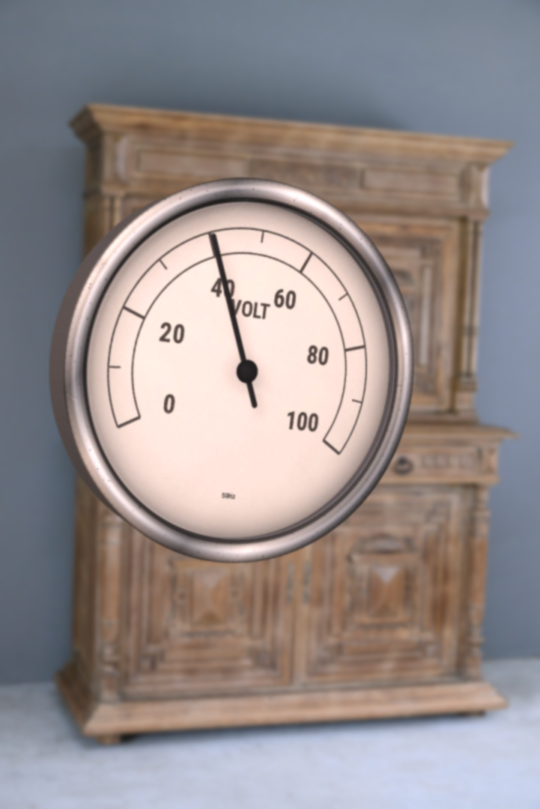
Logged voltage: 40V
